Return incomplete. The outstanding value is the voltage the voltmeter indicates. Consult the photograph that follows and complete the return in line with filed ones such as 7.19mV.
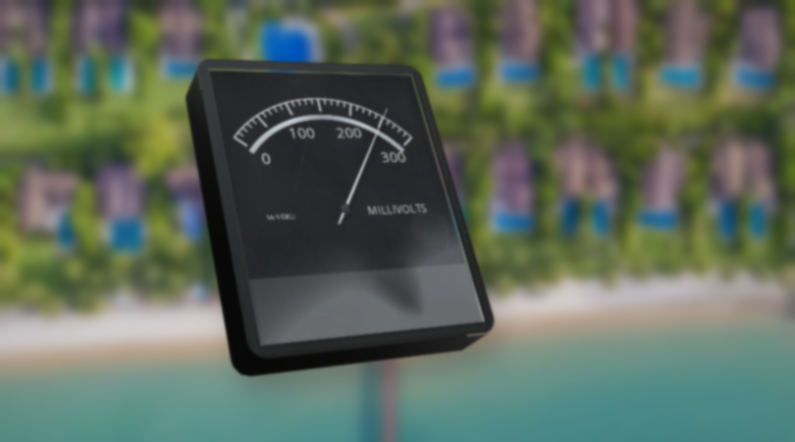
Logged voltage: 250mV
